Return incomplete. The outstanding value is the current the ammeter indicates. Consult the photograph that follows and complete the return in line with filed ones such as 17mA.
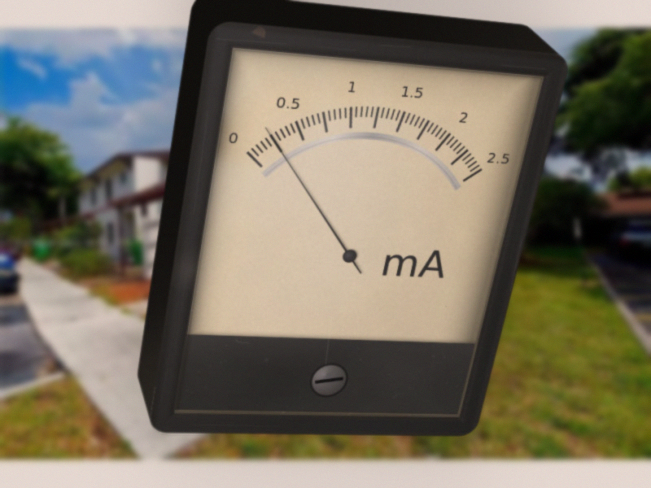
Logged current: 0.25mA
